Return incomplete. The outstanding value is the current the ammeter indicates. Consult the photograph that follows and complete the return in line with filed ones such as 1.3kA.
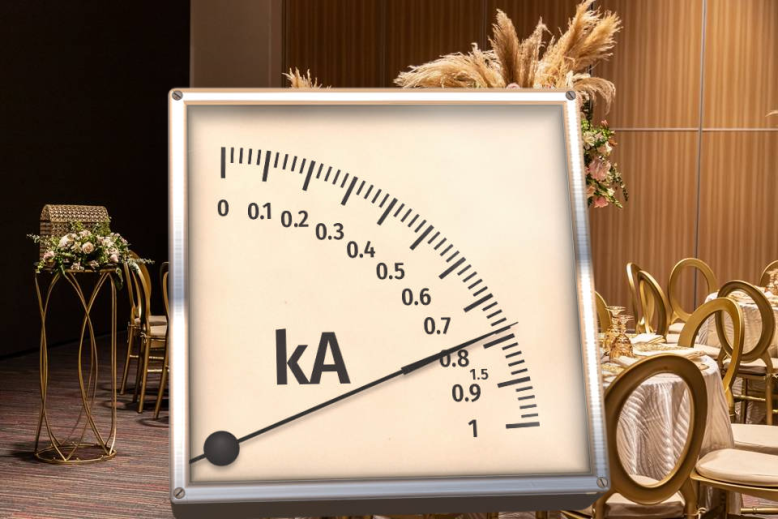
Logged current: 0.78kA
